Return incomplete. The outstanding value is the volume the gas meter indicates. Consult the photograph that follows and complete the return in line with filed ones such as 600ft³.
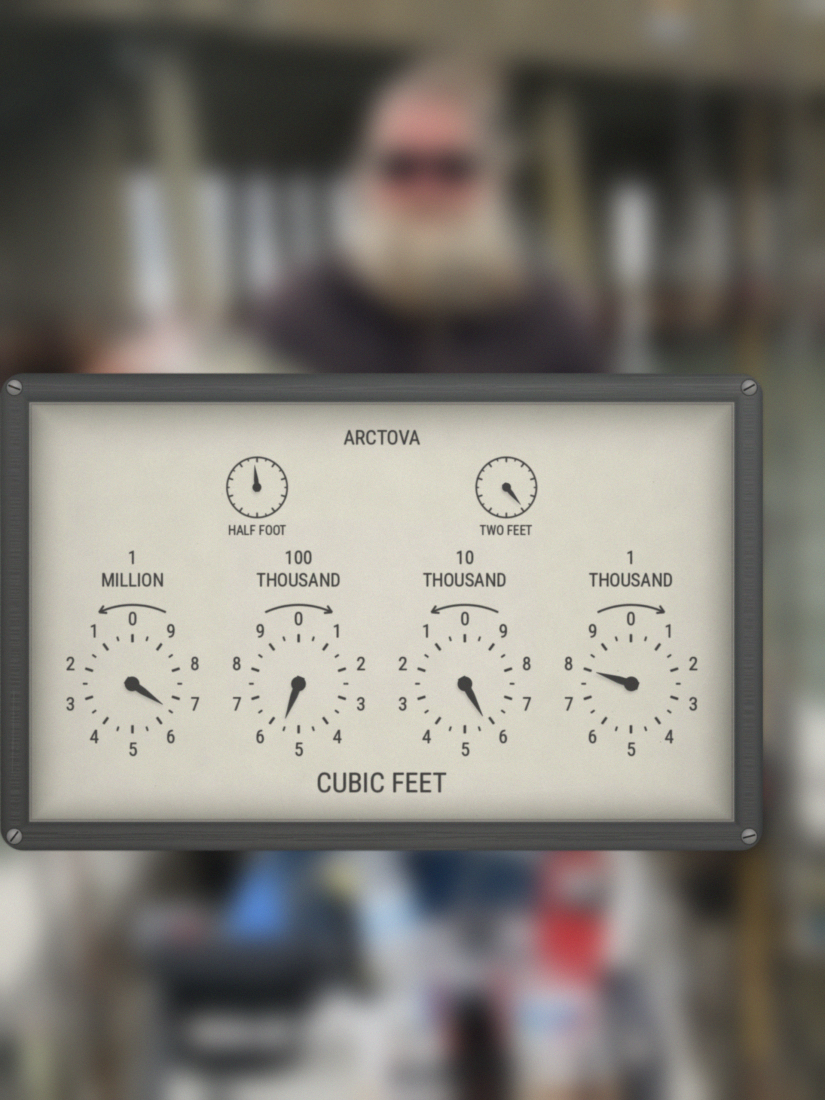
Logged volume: 655800ft³
